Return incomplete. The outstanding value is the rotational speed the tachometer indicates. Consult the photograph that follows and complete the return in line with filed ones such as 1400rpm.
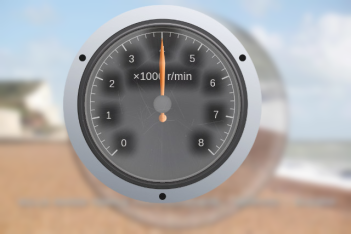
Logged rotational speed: 4000rpm
